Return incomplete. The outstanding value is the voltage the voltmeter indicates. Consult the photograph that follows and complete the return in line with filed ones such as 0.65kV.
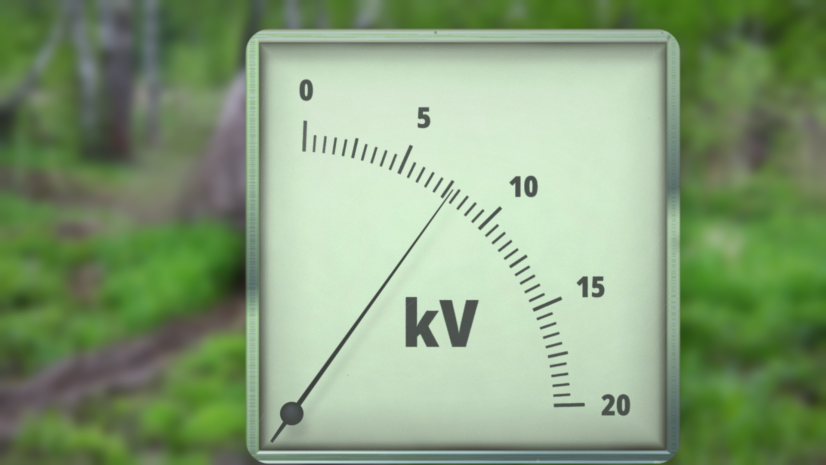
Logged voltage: 7.75kV
